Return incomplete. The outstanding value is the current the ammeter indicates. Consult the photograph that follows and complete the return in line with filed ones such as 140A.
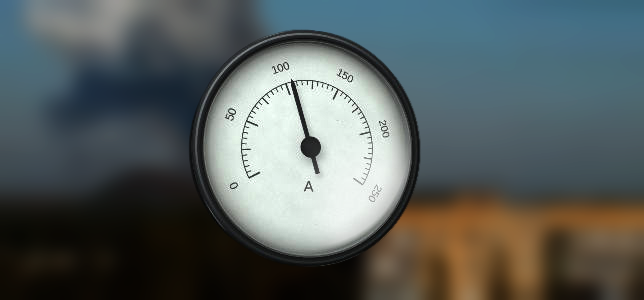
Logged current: 105A
